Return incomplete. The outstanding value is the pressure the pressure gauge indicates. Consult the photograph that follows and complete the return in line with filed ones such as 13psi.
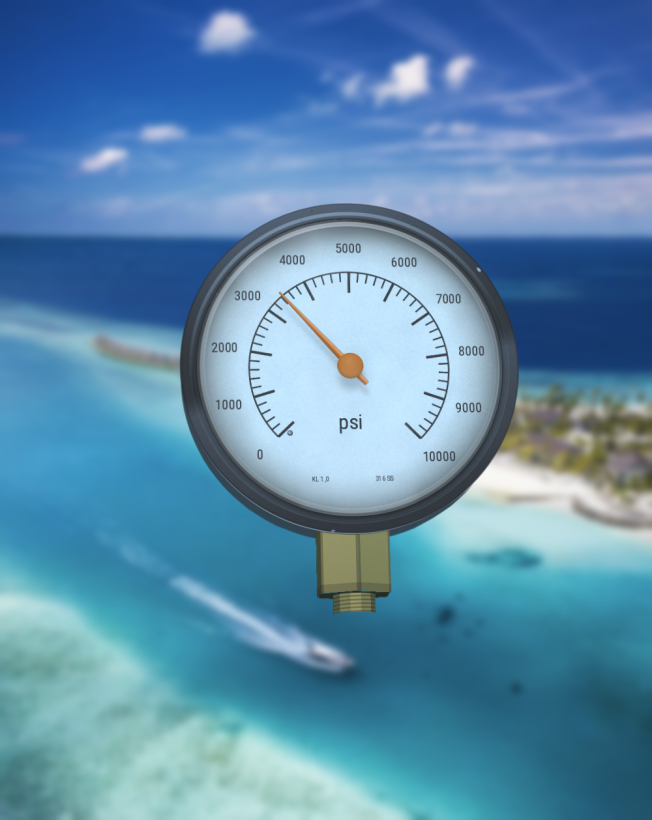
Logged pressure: 3400psi
